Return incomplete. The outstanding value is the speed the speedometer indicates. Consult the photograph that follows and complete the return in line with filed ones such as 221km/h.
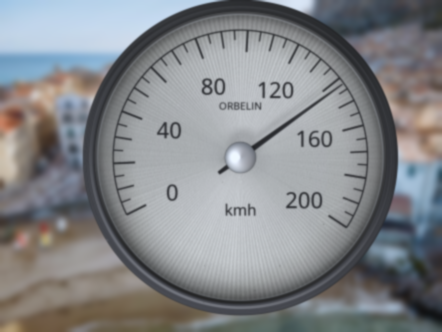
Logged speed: 142.5km/h
